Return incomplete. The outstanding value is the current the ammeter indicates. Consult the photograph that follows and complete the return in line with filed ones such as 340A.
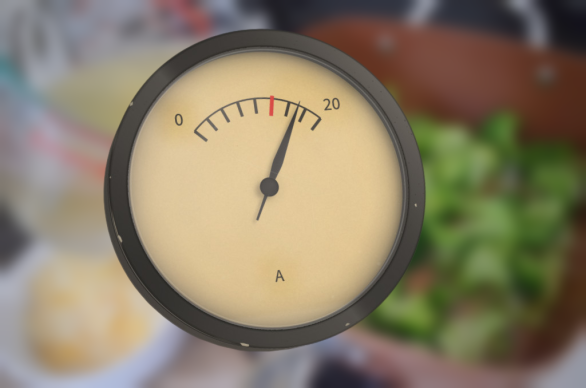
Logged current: 16.25A
